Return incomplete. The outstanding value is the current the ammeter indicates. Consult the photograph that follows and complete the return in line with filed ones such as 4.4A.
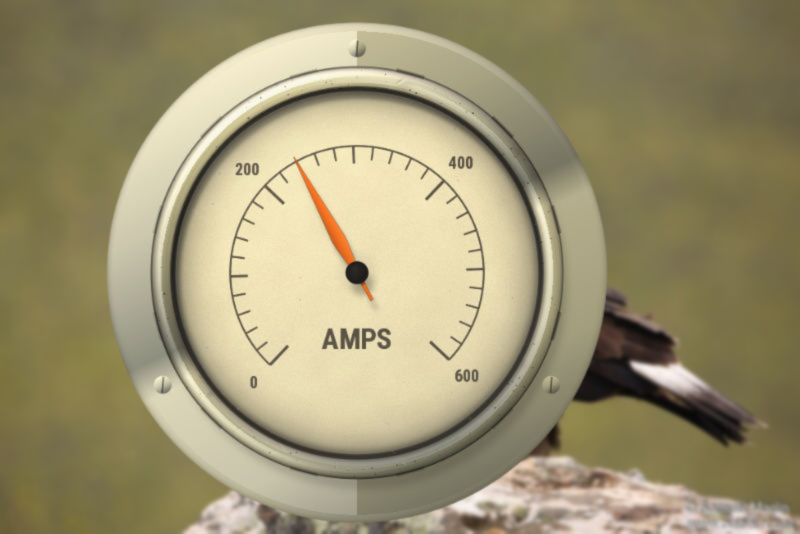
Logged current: 240A
